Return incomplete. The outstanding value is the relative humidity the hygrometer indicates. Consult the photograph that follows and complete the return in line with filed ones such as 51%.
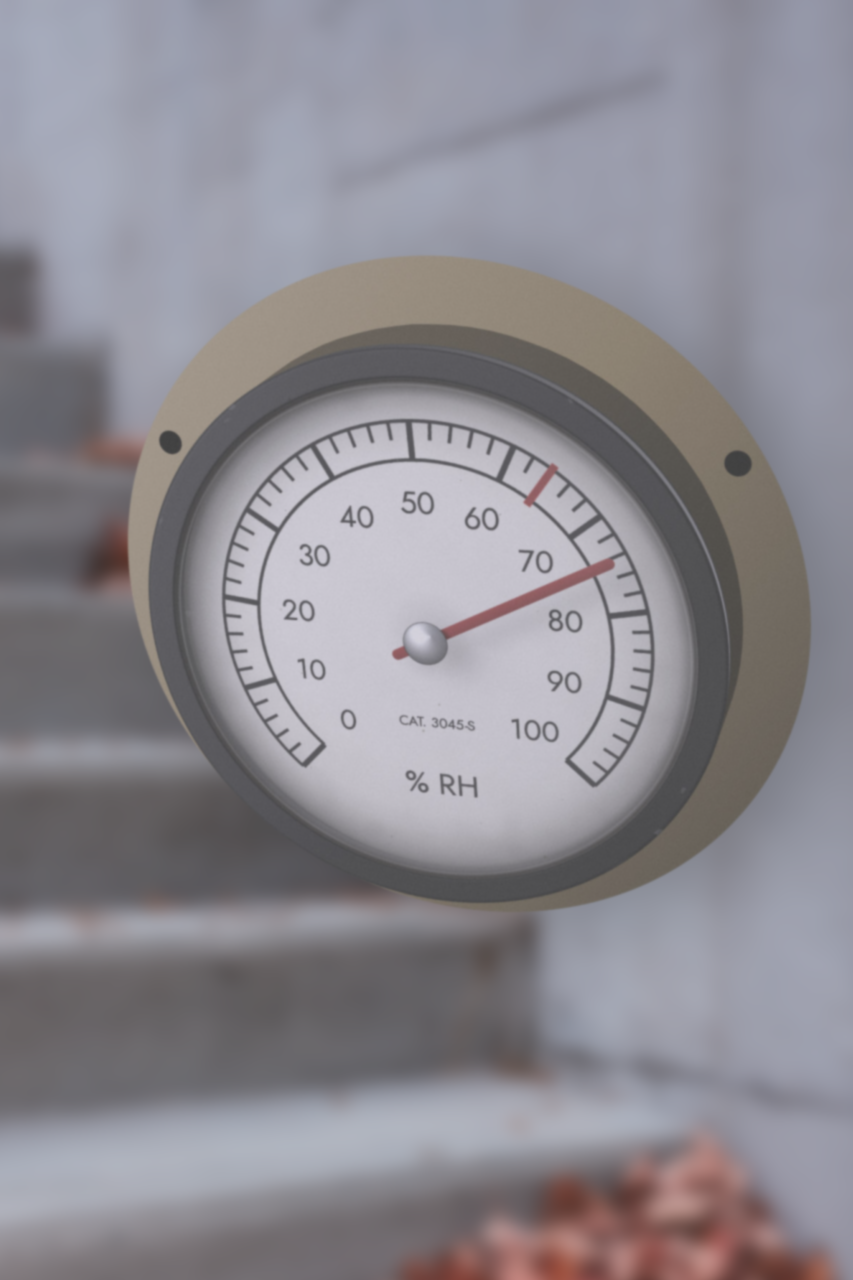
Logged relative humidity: 74%
